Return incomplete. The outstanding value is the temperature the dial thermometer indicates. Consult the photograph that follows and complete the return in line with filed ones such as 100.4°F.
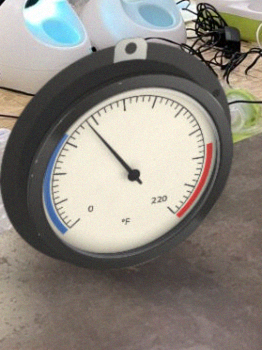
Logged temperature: 76°F
